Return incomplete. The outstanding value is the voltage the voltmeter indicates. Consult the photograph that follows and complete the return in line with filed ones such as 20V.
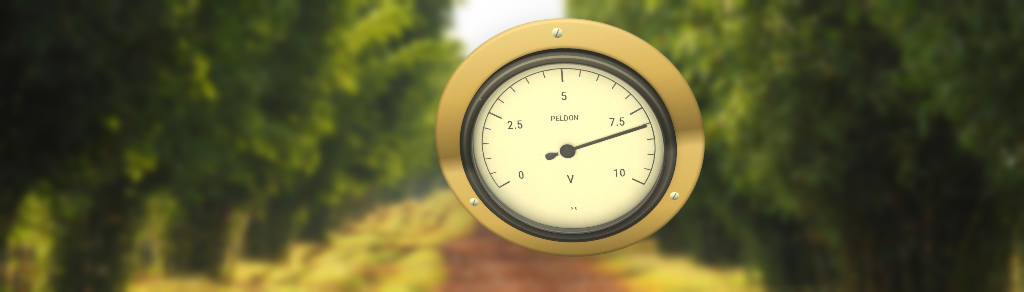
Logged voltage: 8V
